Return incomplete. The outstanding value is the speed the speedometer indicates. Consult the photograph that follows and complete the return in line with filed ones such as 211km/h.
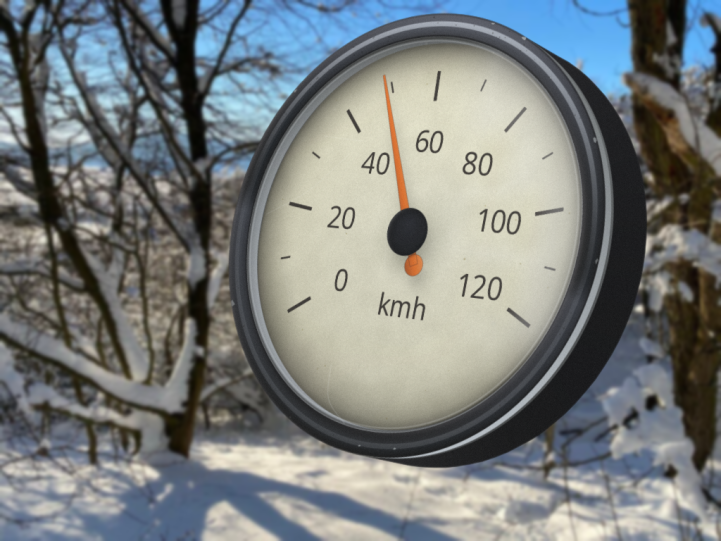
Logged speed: 50km/h
